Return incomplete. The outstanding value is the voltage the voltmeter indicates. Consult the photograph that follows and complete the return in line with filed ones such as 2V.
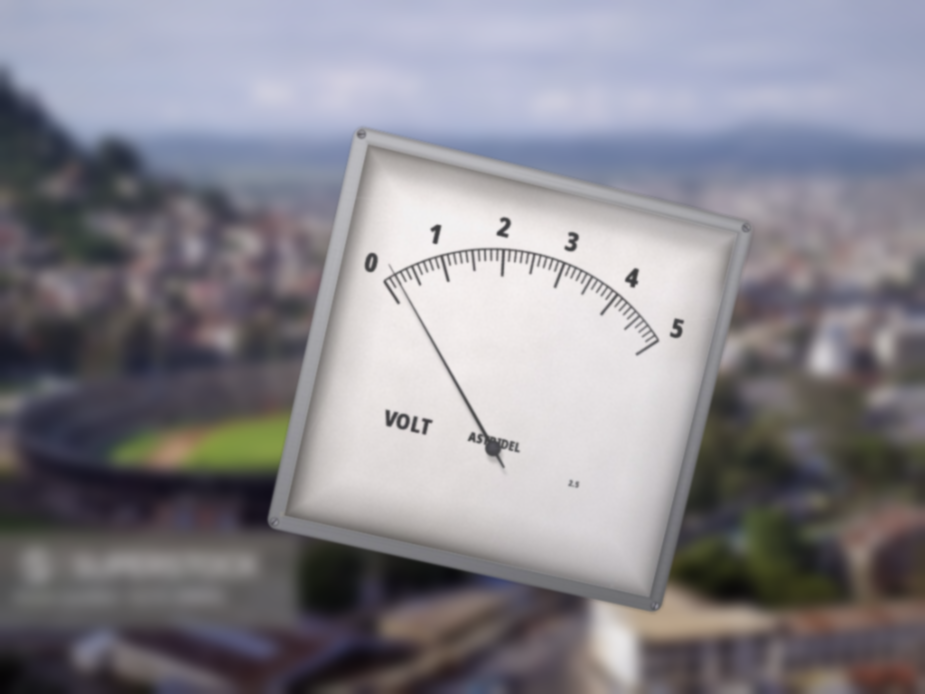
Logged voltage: 0.2V
